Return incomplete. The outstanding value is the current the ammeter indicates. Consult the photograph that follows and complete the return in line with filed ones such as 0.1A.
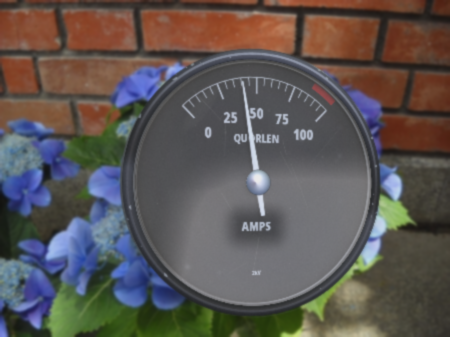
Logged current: 40A
